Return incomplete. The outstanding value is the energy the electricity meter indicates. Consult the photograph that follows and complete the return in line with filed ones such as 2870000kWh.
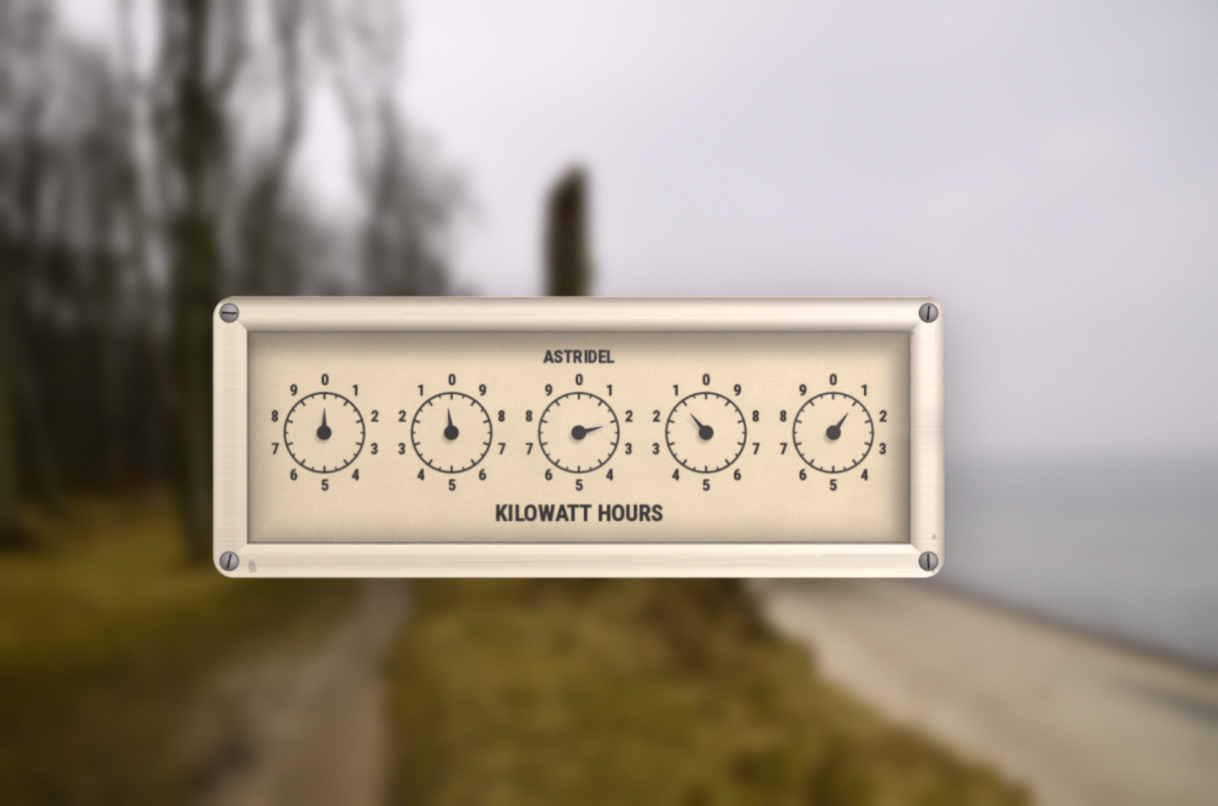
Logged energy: 211kWh
